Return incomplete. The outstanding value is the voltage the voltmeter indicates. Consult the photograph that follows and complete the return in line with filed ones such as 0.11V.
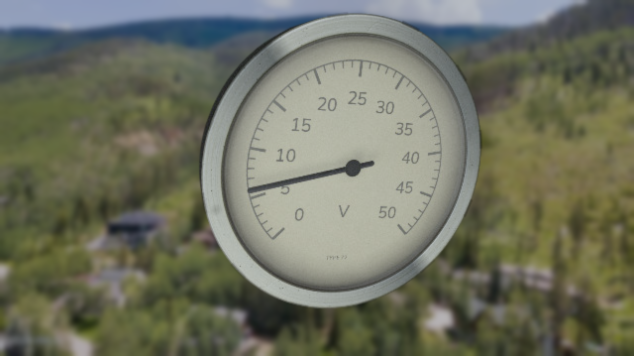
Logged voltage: 6V
